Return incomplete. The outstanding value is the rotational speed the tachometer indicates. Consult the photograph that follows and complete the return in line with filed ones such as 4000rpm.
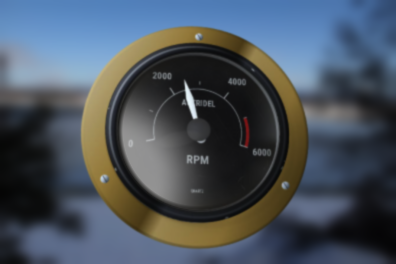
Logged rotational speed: 2500rpm
